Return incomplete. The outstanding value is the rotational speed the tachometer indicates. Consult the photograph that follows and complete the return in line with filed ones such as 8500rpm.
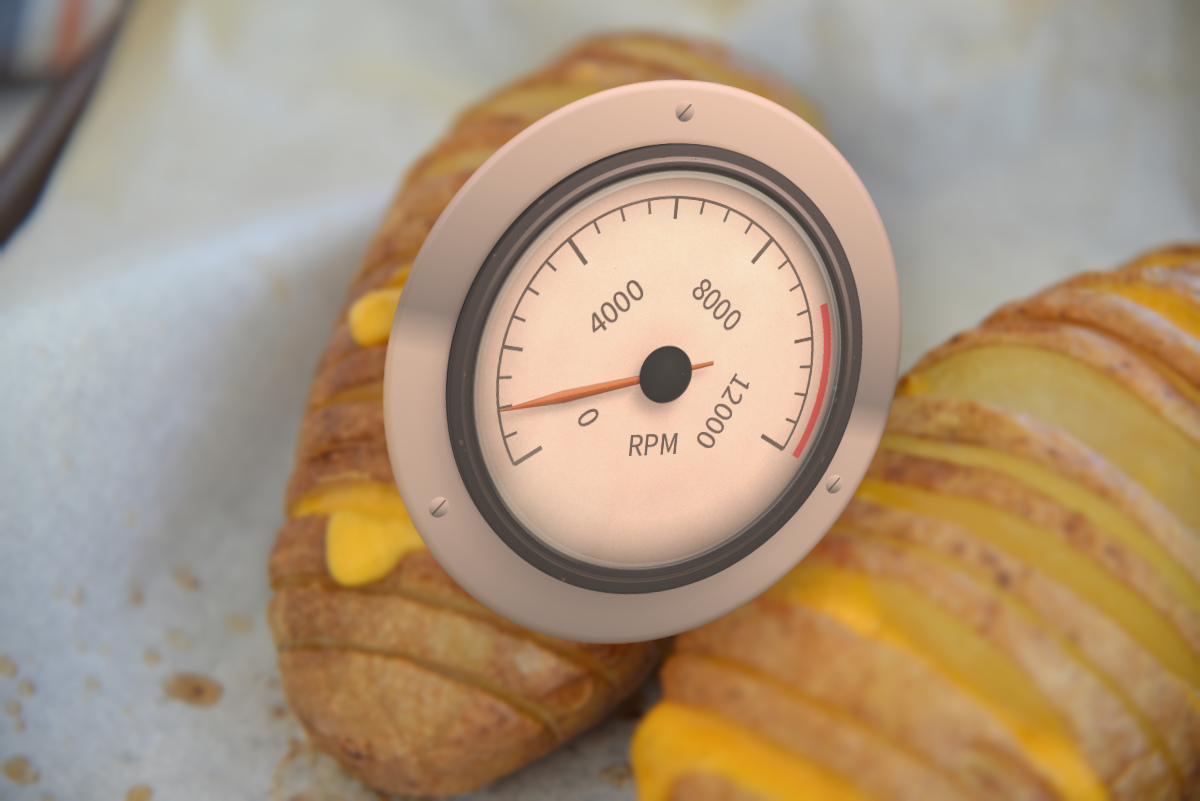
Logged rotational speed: 1000rpm
